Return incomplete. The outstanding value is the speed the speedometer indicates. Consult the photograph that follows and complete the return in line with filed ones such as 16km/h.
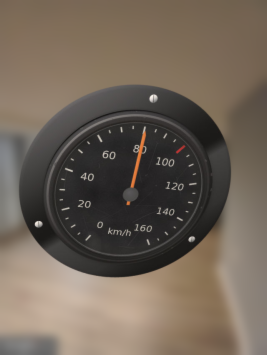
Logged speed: 80km/h
